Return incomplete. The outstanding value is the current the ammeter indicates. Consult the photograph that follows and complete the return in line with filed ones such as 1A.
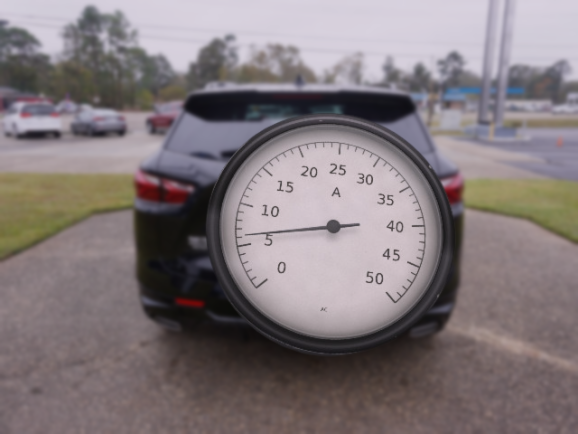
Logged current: 6A
